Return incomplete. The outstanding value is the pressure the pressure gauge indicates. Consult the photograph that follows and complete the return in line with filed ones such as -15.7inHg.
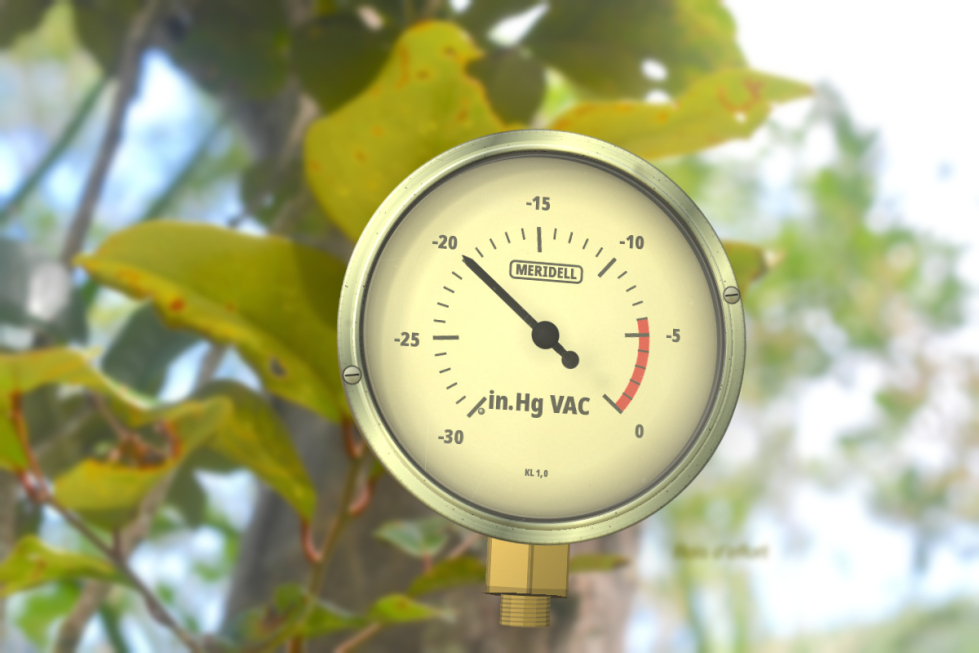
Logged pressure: -20inHg
